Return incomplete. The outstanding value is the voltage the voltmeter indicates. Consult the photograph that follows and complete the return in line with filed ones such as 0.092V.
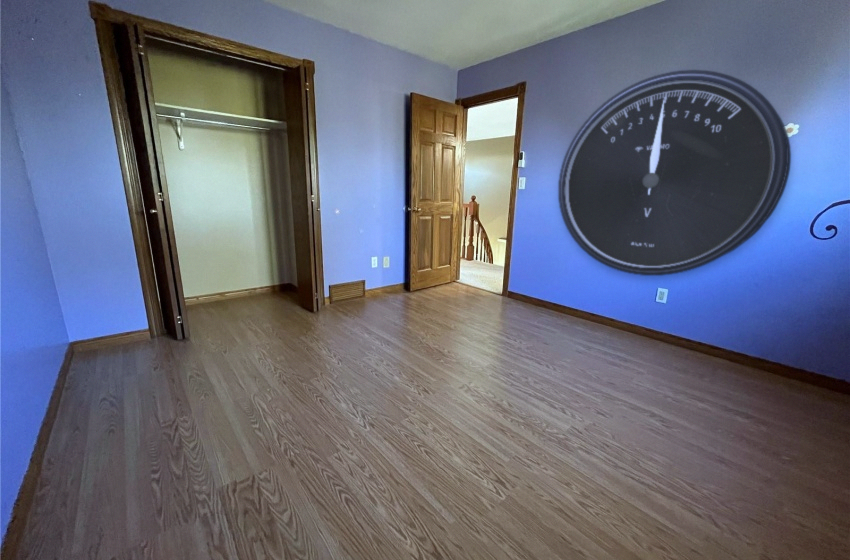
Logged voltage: 5V
